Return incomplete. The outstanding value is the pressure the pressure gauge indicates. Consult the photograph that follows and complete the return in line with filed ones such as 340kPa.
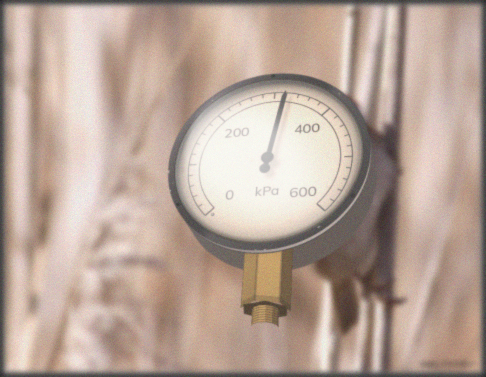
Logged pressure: 320kPa
